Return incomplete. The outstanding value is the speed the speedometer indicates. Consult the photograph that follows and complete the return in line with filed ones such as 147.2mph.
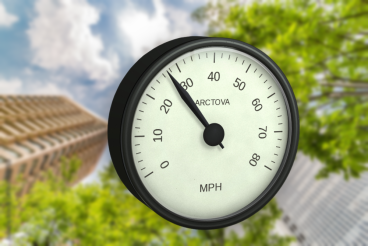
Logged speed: 27mph
